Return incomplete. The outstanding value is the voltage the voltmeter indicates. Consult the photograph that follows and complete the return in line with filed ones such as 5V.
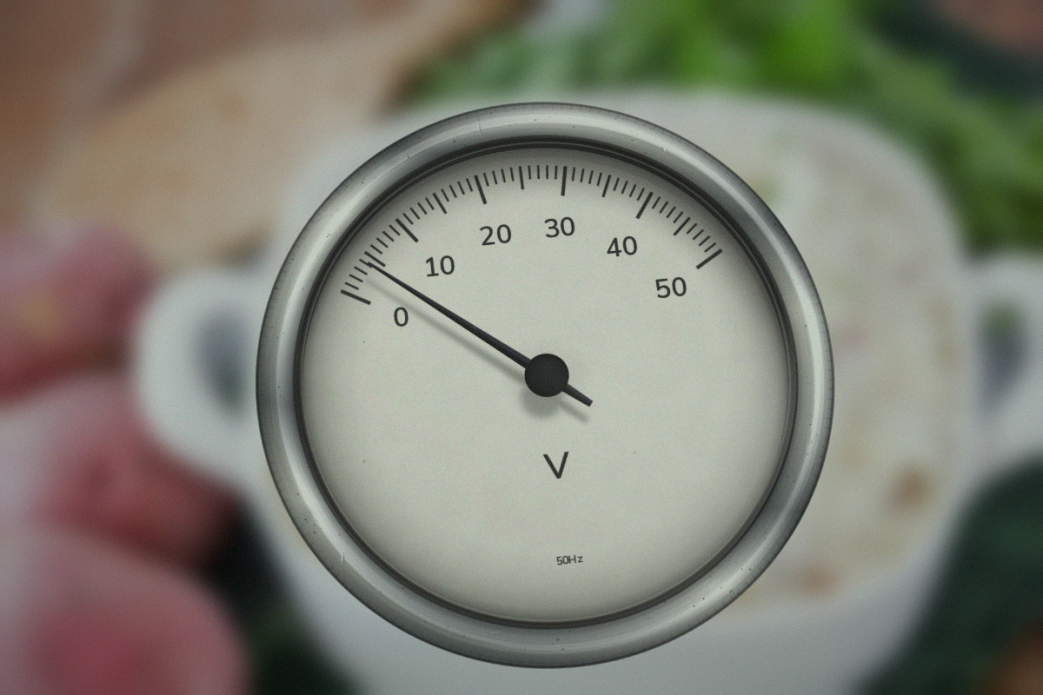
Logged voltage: 4V
